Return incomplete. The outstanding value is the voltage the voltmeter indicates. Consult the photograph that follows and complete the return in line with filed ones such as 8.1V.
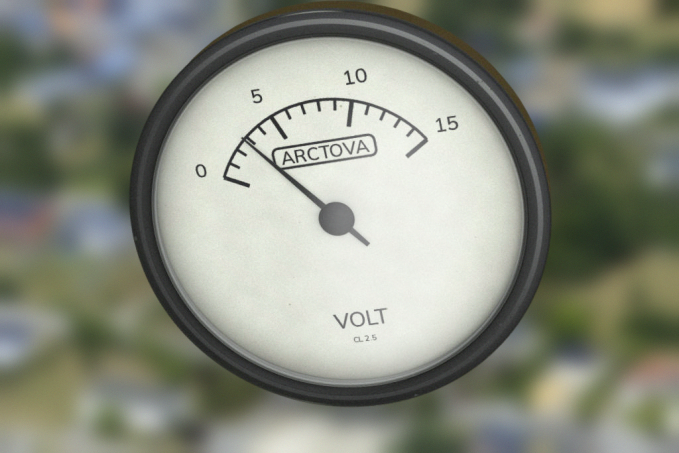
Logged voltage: 3V
